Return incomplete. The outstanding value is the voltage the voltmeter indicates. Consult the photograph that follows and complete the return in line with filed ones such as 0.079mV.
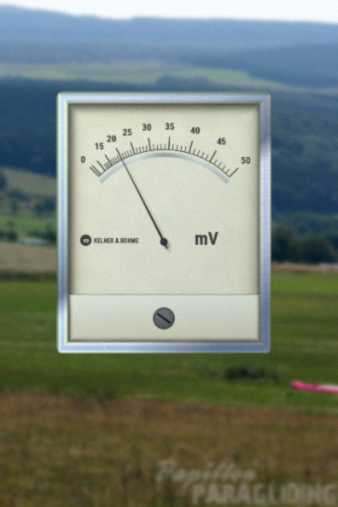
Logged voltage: 20mV
